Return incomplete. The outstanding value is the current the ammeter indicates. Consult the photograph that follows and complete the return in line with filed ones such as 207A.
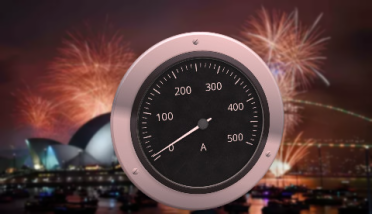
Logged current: 10A
